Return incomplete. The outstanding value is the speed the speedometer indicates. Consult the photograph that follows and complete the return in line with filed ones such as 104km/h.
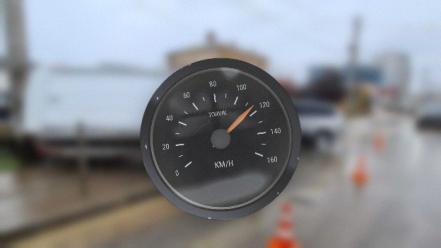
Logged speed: 115km/h
